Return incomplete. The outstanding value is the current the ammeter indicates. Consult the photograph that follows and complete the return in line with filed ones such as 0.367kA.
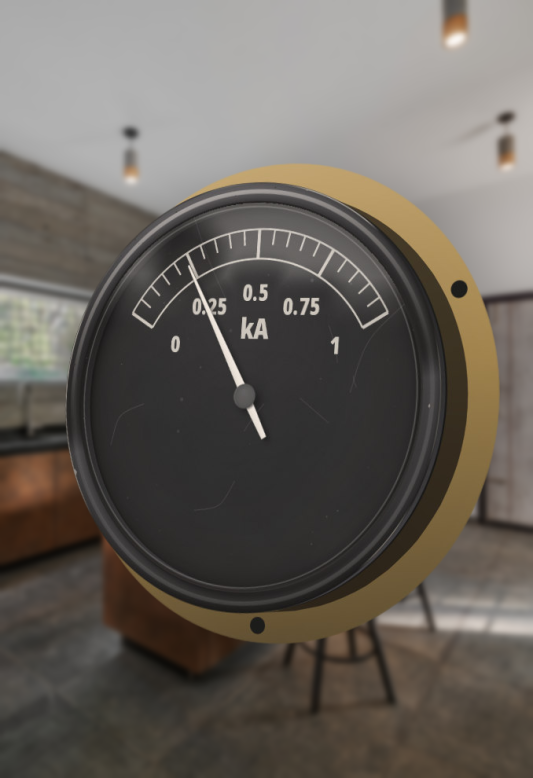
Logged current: 0.25kA
